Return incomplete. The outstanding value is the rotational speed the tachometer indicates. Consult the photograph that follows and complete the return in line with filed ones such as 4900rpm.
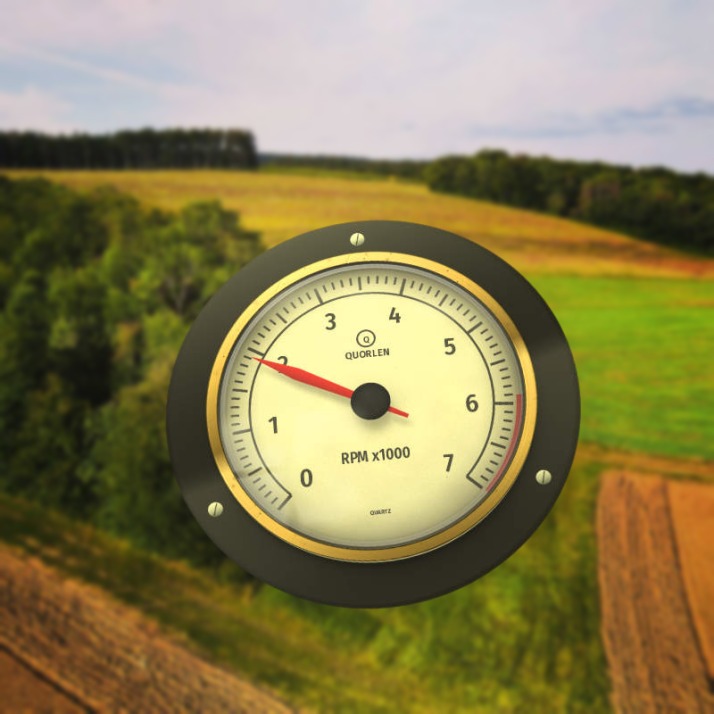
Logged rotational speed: 1900rpm
